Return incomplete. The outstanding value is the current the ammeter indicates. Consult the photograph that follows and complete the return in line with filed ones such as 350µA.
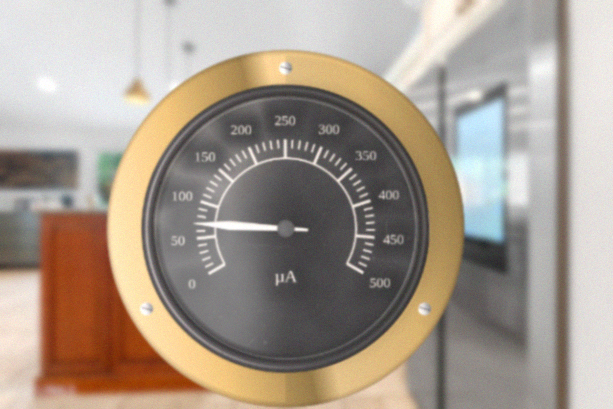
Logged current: 70µA
